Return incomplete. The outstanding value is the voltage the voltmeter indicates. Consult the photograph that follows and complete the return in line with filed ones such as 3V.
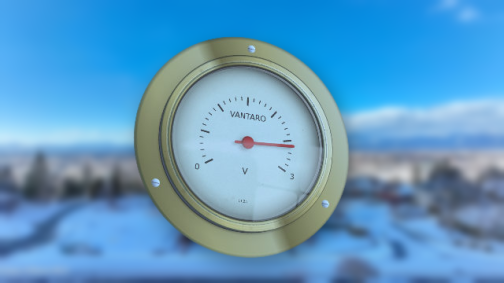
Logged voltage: 2.6V
